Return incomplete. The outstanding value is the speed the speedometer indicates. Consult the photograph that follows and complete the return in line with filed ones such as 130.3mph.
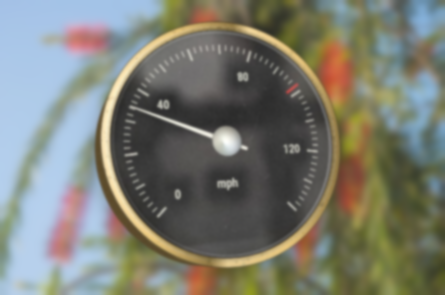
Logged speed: 34mph
